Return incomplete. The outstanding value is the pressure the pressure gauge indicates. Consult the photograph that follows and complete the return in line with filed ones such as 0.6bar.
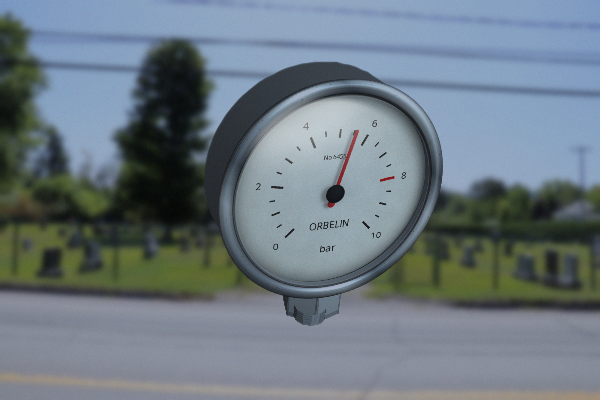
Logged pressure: 5.5bar
